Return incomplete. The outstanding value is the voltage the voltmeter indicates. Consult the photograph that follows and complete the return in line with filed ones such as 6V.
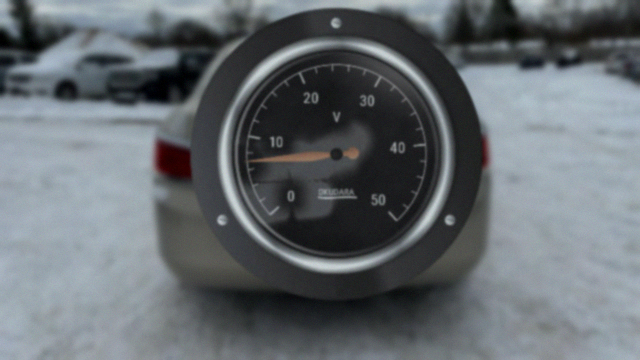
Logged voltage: 7V
